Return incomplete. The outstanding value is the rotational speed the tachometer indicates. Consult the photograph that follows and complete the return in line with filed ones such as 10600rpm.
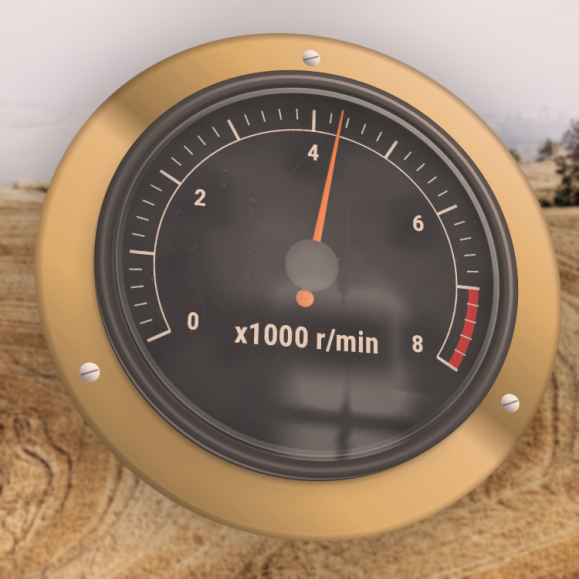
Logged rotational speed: 4300rpm
